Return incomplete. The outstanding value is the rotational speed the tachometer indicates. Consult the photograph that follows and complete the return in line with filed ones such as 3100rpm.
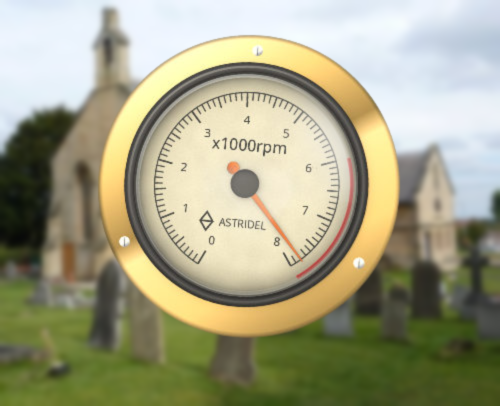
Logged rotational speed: 7800rpm
